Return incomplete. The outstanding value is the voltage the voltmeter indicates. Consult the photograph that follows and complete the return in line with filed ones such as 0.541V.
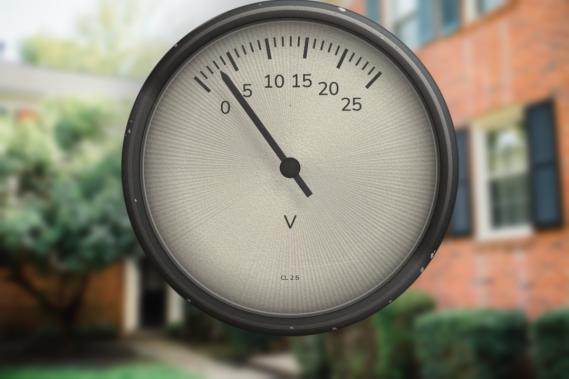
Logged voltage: 3V
